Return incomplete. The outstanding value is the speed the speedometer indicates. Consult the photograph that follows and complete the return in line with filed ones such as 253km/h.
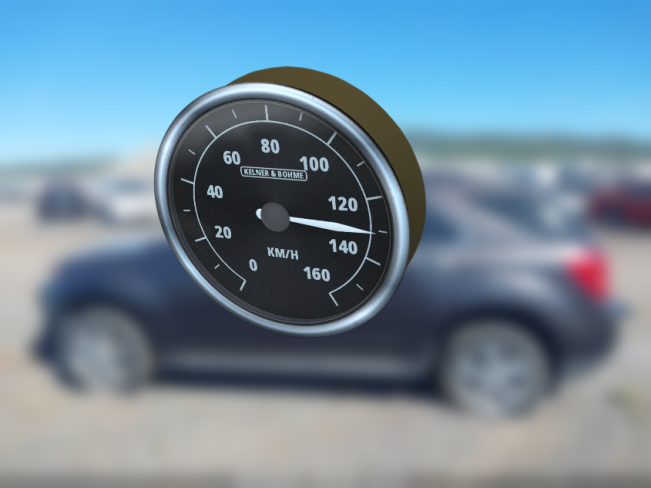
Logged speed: 130km/h
